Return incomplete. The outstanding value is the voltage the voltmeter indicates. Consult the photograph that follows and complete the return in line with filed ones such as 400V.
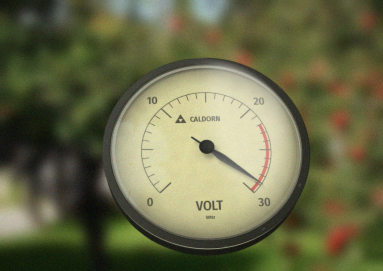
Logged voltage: 29V
